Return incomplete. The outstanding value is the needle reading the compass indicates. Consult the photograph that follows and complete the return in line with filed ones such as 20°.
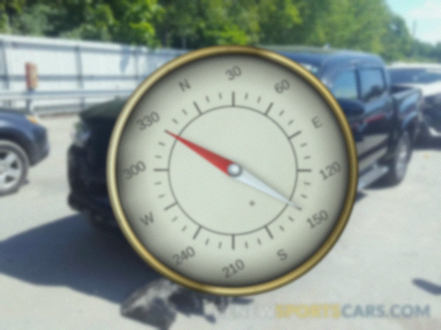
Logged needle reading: 330°
